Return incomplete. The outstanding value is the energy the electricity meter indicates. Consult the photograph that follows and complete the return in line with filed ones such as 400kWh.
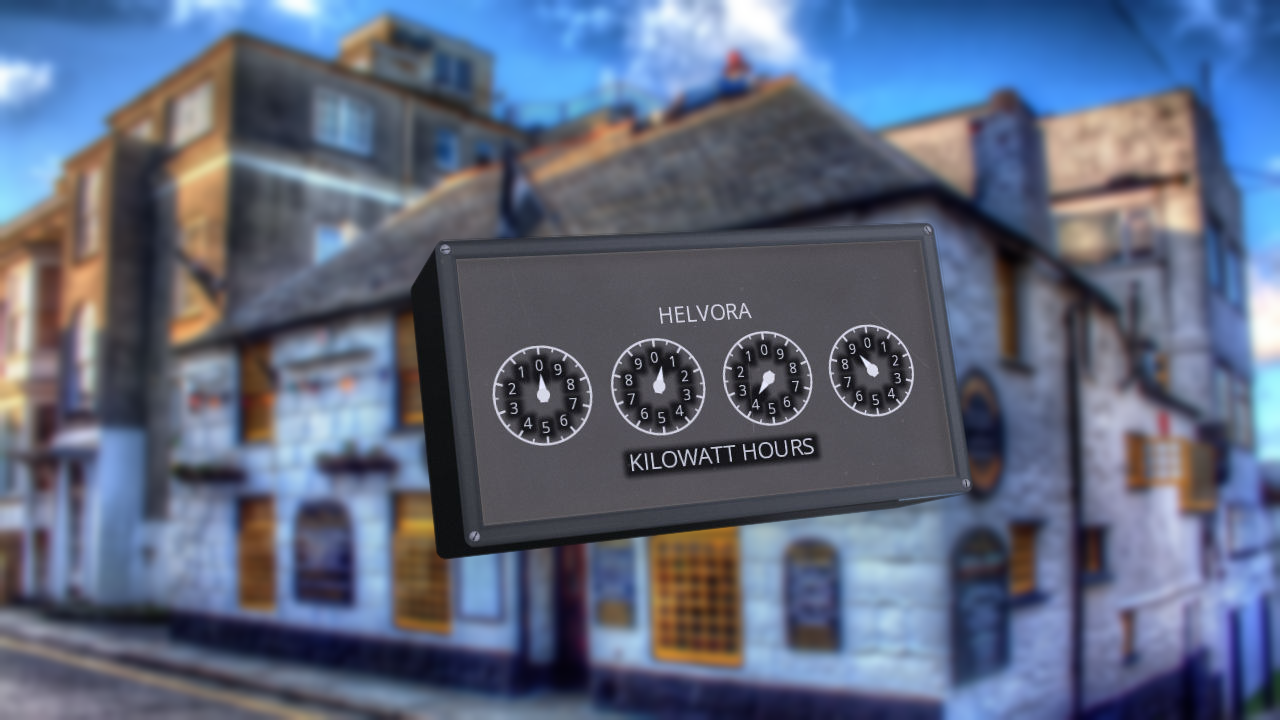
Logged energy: 39kWh
